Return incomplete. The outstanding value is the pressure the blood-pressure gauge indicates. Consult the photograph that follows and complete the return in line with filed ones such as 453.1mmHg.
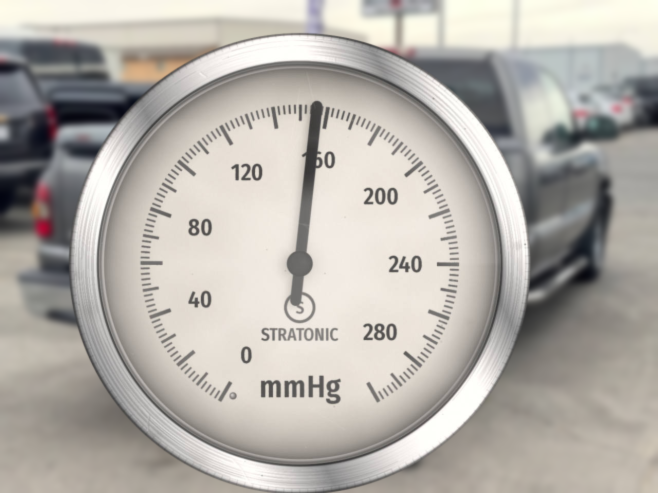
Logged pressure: 156mmHg
